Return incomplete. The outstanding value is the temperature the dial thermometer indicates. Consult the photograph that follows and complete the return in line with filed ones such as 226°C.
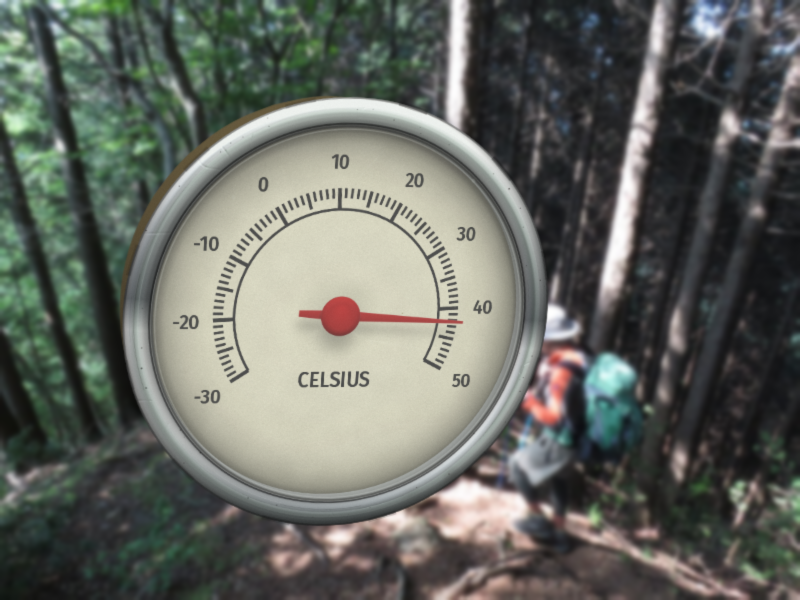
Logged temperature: 42°C
